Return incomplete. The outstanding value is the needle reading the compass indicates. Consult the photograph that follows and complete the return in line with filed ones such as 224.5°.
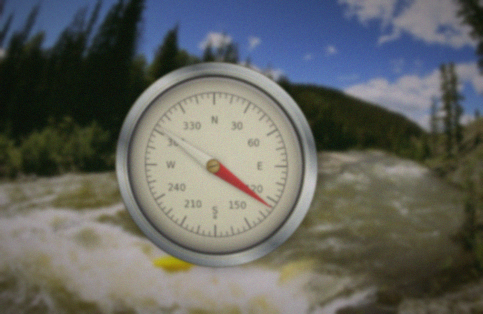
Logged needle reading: 125°
